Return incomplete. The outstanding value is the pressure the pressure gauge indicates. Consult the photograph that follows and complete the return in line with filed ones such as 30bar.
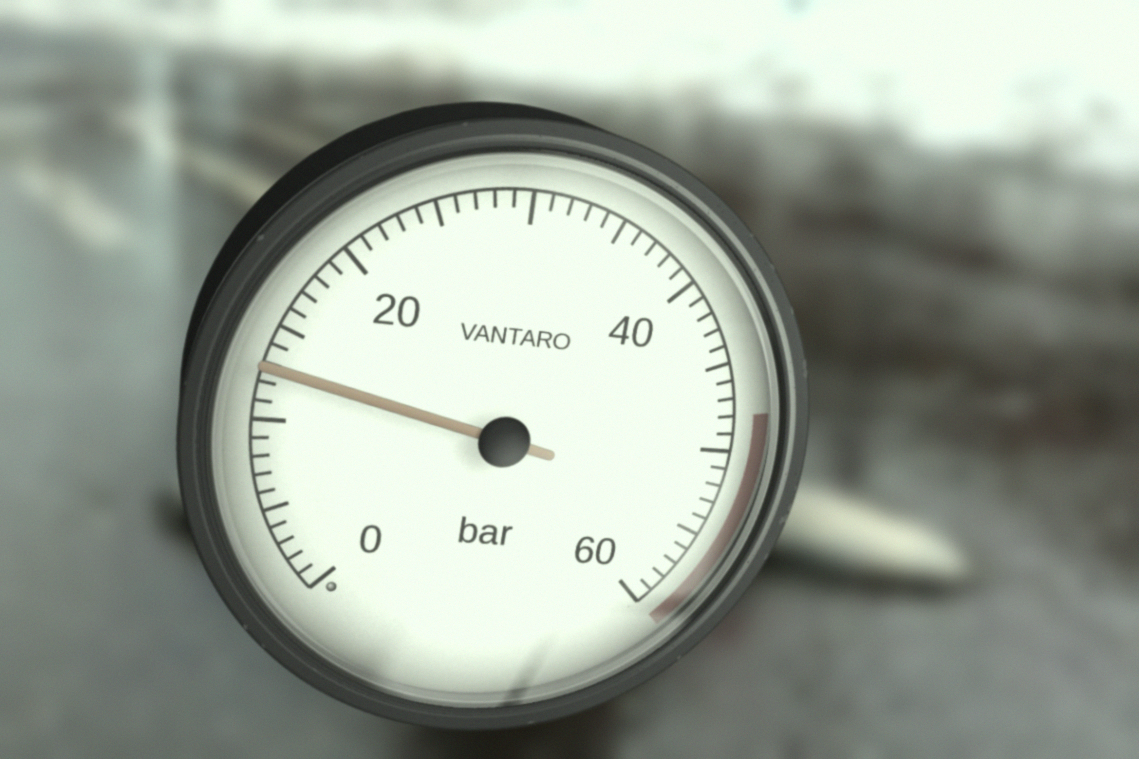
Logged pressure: 13bar
